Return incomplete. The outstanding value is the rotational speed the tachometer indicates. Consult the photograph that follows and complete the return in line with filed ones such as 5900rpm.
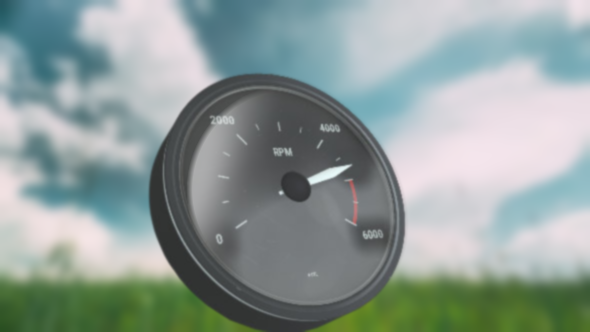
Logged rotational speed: 4750rpm
